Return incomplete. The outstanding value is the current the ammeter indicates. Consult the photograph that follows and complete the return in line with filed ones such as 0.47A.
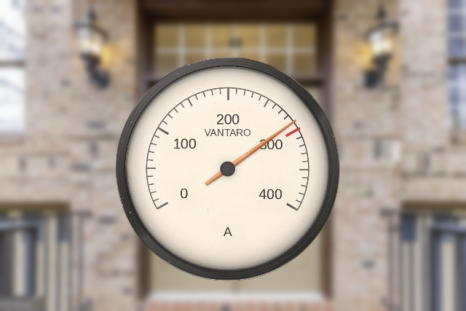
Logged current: 290A
